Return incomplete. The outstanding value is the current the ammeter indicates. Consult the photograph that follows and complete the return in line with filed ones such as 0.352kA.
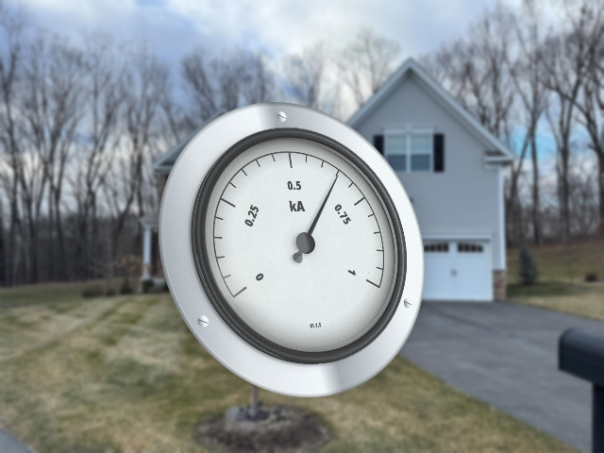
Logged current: 0.65kA
